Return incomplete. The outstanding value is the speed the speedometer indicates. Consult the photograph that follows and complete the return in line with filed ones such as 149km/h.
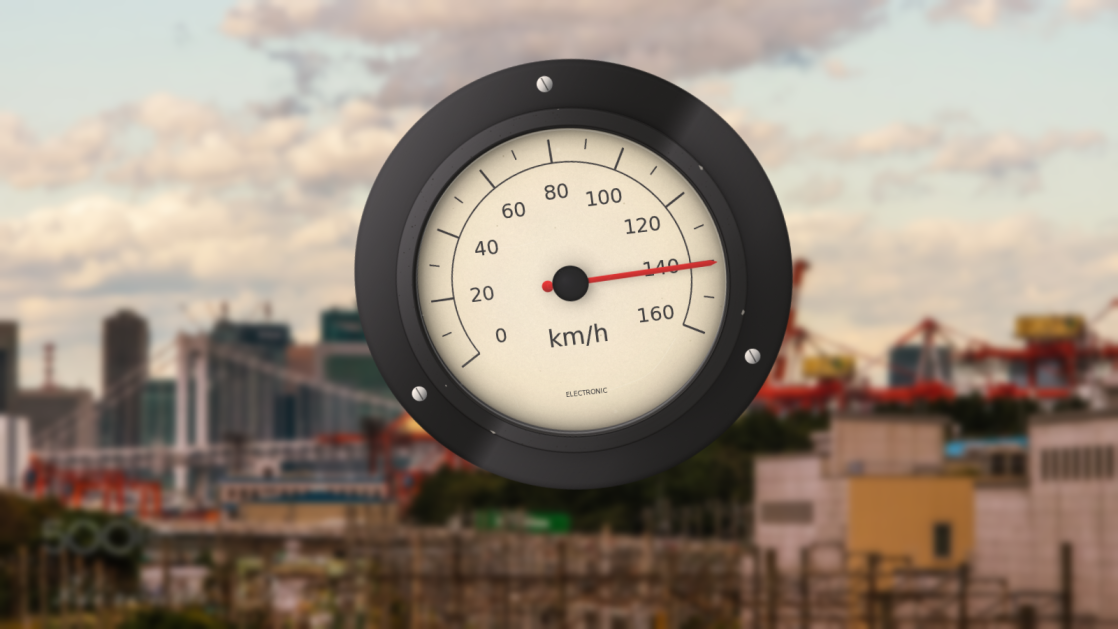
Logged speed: 140km/h
